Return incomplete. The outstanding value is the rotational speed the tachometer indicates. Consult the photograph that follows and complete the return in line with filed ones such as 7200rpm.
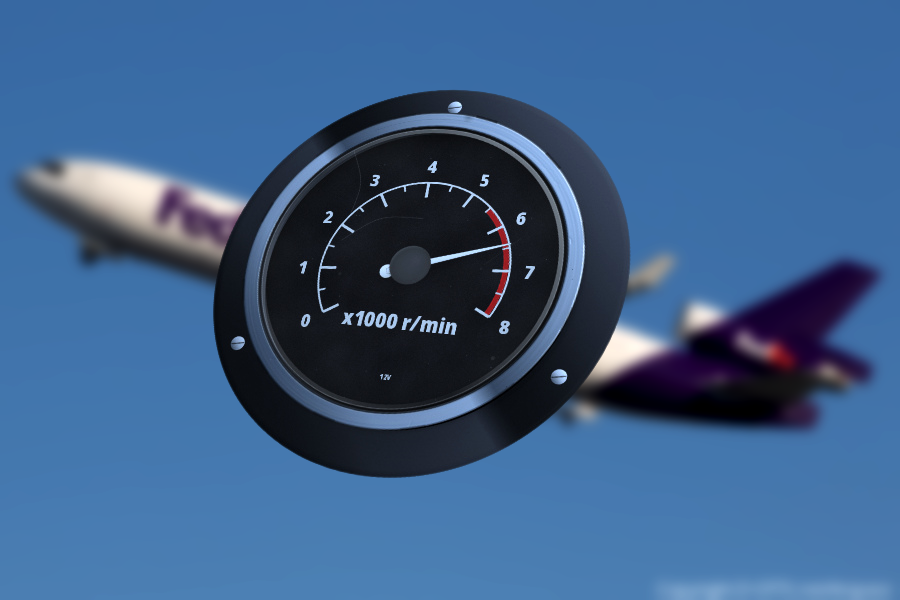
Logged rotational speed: 6500rpm
